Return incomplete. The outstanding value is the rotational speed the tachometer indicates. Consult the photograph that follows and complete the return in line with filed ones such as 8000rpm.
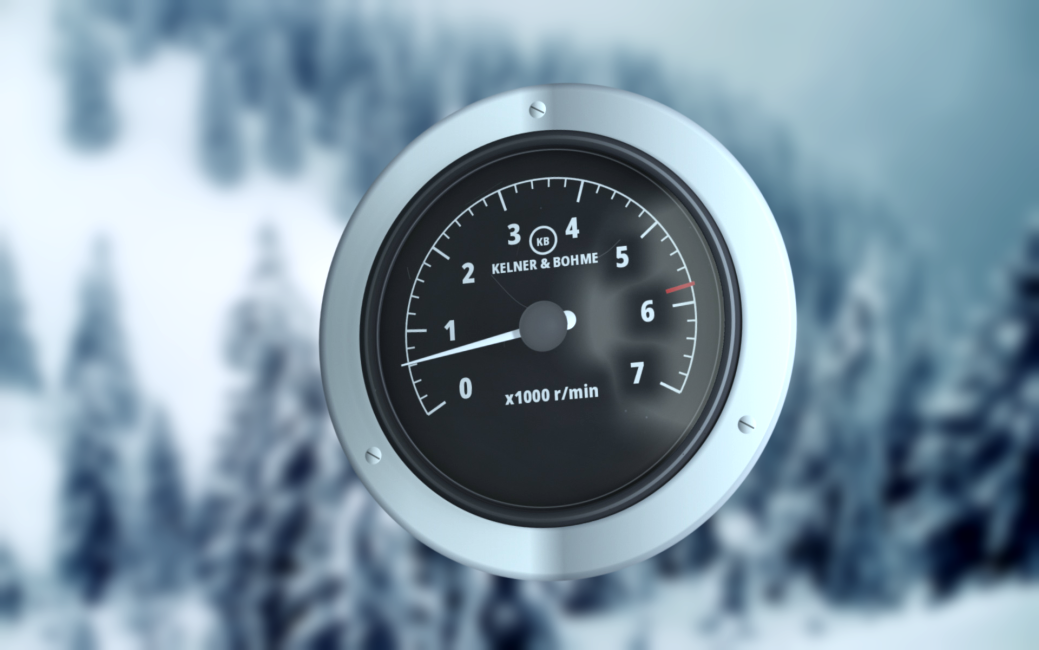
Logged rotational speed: 600rpm
